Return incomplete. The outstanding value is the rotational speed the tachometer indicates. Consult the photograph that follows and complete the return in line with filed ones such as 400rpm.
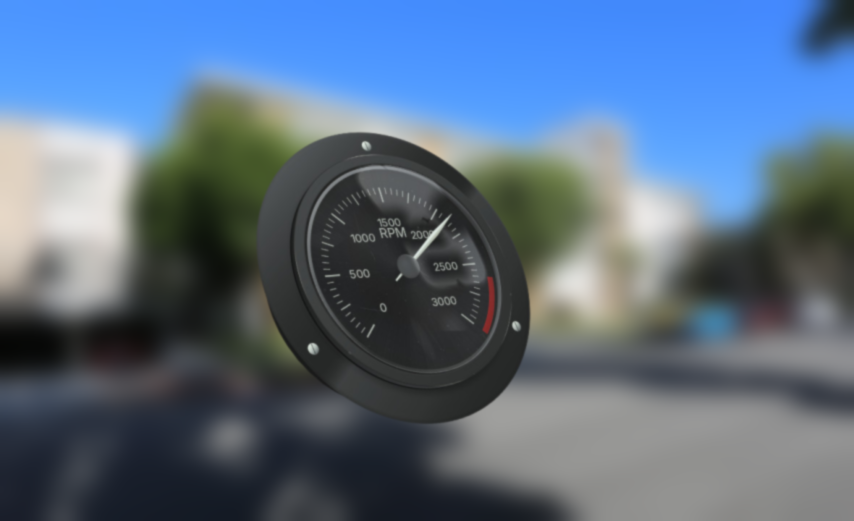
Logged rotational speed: 2100rpm
